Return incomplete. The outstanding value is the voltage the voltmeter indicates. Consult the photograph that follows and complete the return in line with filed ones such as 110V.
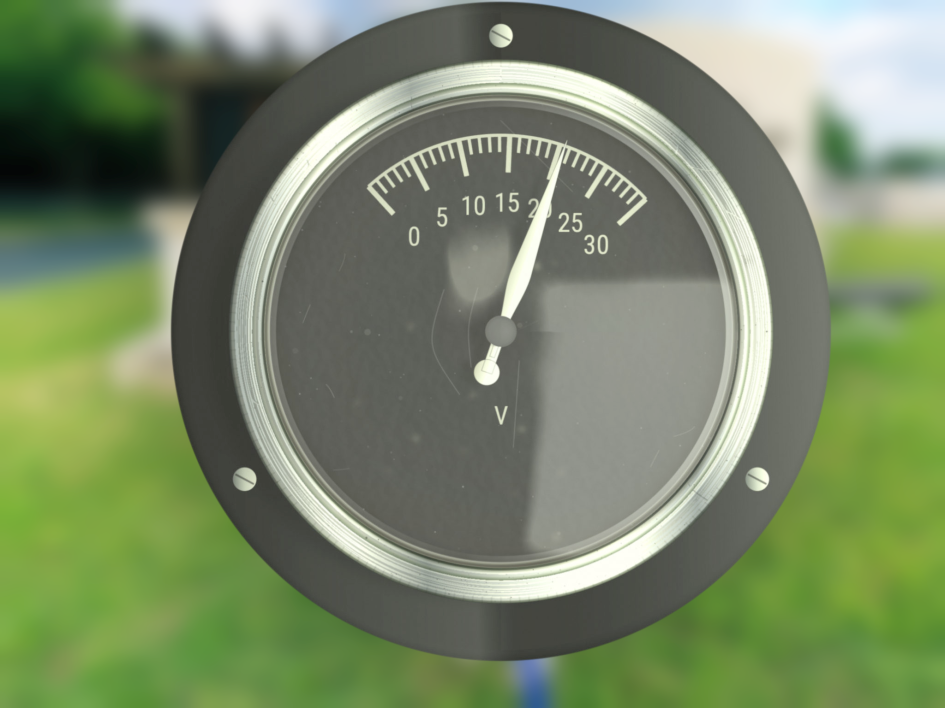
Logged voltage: 20.5V
